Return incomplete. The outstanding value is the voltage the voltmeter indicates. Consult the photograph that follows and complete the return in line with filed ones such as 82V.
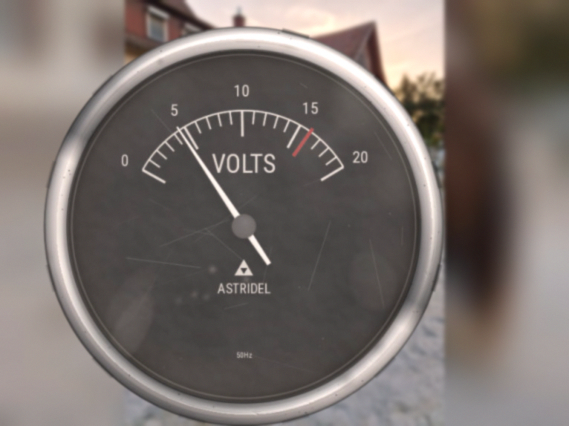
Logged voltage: 4.5V
